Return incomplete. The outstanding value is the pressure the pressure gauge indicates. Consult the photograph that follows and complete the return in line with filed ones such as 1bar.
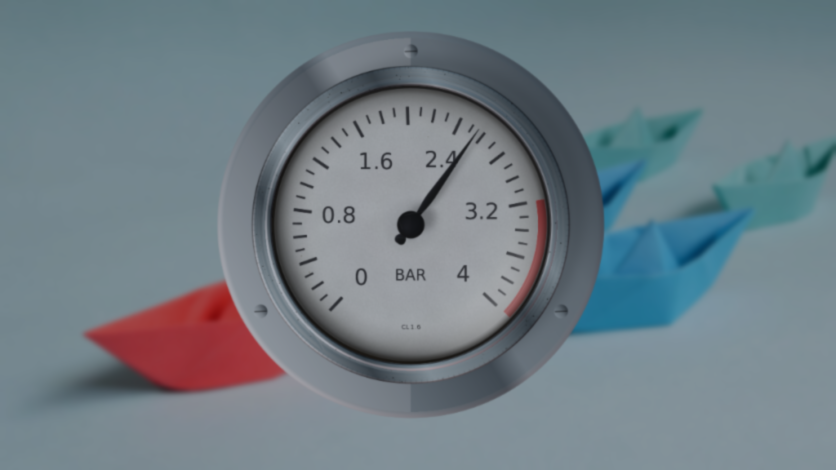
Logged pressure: 2.55bar
